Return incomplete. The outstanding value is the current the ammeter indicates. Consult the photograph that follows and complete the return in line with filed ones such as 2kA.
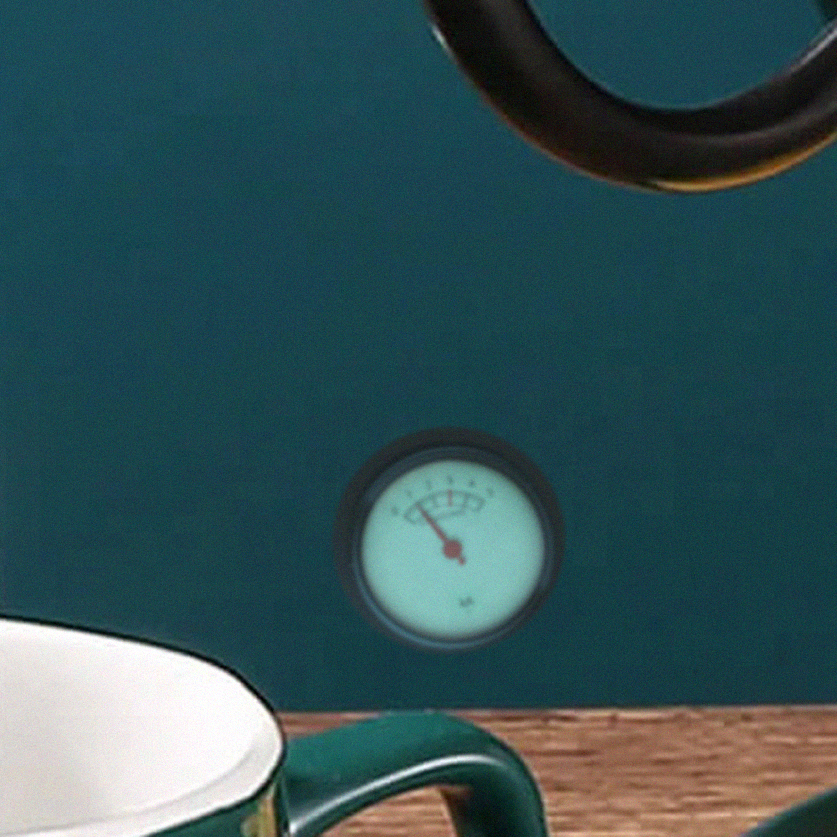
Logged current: 1kA
